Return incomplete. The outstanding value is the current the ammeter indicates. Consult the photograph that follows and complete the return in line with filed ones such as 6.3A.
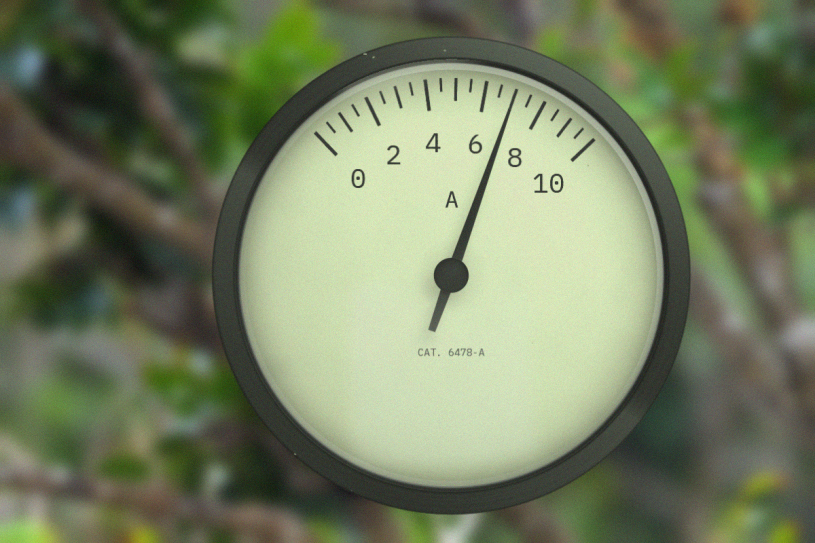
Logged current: 7A
